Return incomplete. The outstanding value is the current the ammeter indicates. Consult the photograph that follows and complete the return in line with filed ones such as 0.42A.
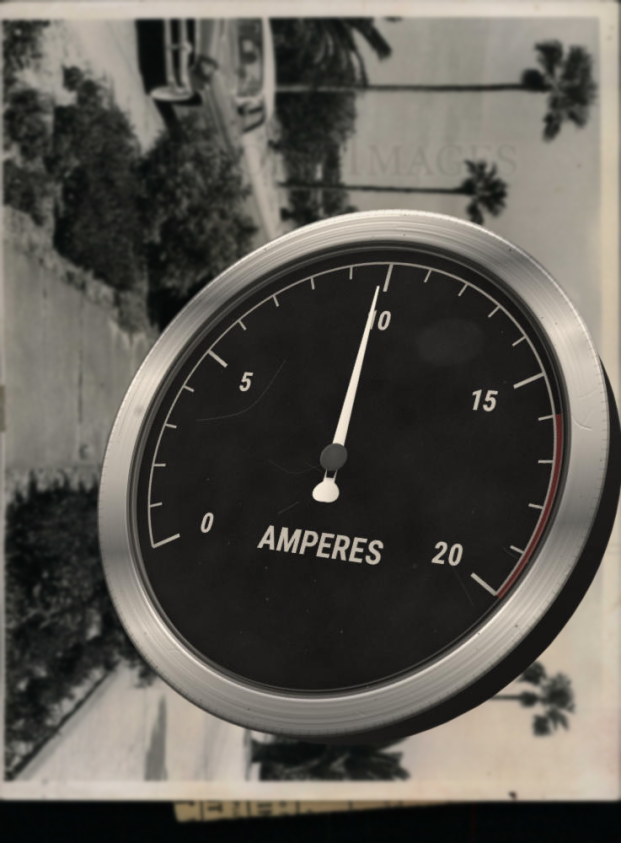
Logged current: 10A
